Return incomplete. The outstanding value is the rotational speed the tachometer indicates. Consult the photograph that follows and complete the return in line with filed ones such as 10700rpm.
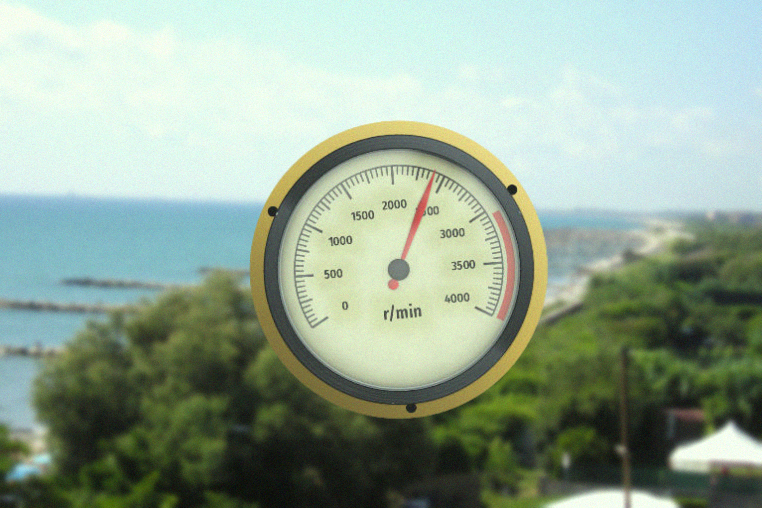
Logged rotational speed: 2400rpm
